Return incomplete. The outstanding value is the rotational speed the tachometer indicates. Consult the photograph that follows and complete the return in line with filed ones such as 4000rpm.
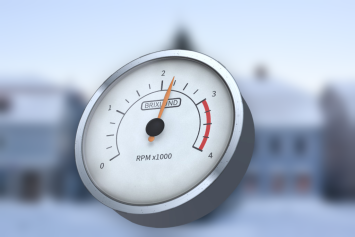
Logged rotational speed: 2250rpm
